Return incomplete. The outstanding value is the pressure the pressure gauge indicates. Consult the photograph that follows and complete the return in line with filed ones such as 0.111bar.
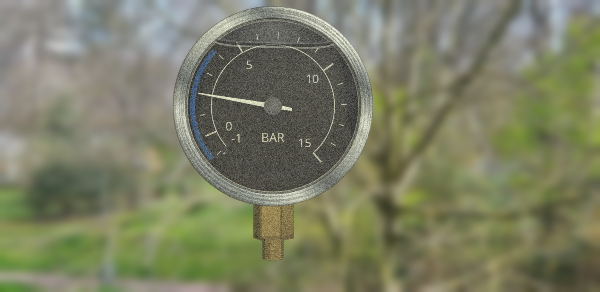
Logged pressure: 2bar
